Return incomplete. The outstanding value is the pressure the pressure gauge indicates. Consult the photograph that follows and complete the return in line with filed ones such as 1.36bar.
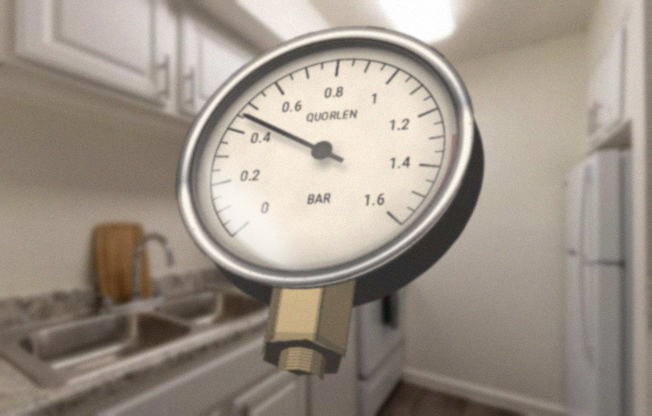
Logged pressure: 0.45bar
